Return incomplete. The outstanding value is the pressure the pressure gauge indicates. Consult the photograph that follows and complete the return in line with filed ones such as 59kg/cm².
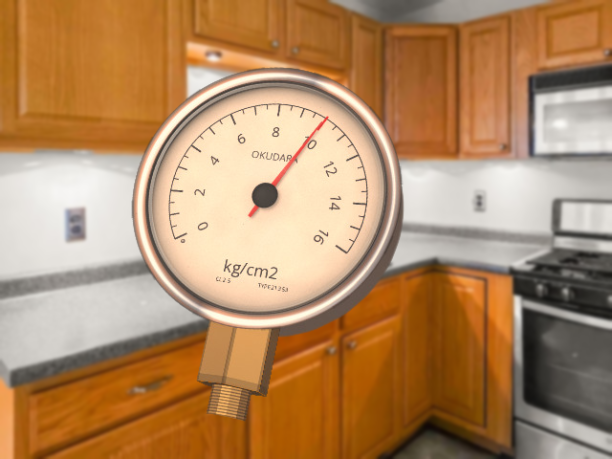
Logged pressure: 10kg/cm²
